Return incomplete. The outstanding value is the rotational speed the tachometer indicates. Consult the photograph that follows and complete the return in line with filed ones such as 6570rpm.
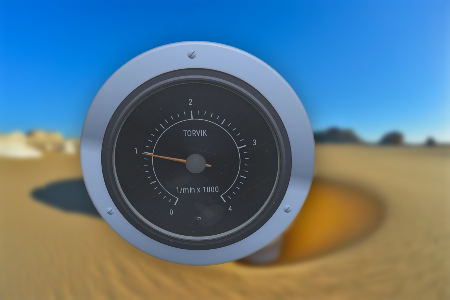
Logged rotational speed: 1000rpm
